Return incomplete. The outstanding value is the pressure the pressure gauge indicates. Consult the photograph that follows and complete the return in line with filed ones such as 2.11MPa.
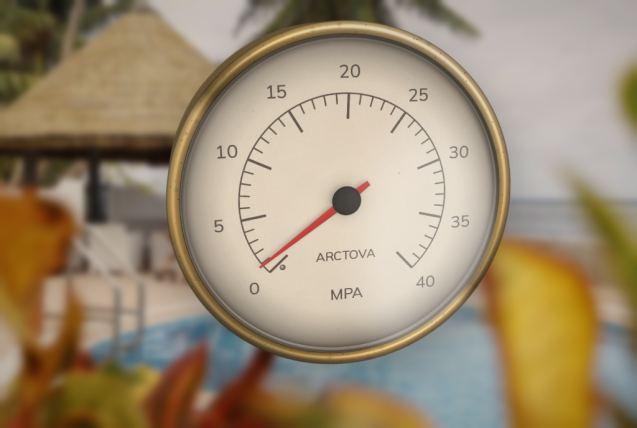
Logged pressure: 1MPa
